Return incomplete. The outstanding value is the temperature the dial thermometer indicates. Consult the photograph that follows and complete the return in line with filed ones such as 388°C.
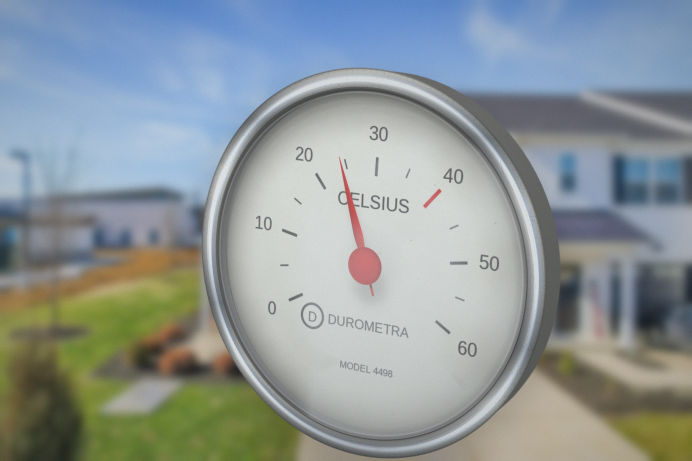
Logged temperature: 25°C
